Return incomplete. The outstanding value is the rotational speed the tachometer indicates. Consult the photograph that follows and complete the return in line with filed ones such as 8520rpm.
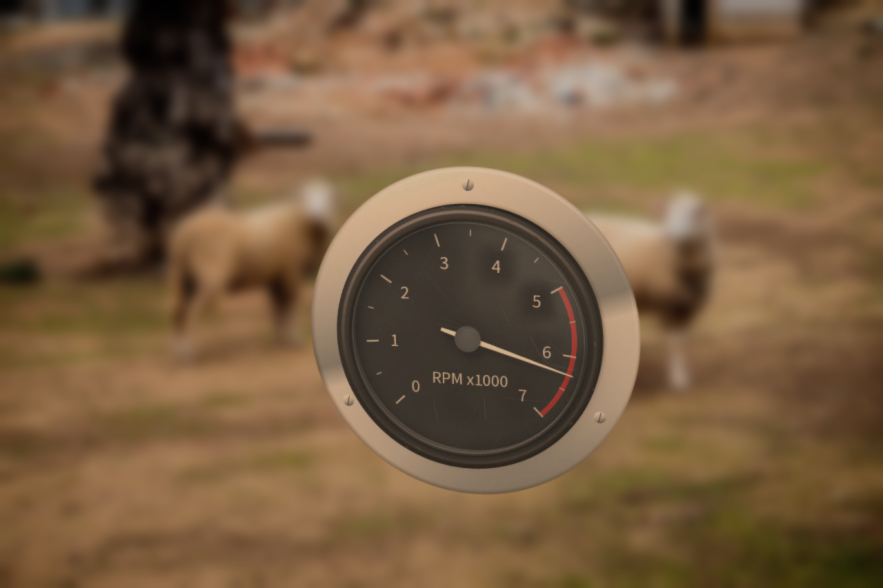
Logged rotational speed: 6250rpm
